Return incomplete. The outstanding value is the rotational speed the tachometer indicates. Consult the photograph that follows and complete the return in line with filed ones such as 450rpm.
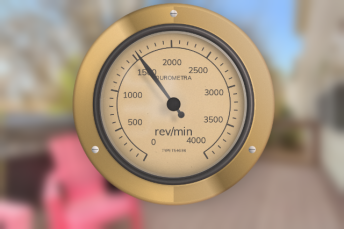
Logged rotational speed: 1550rpm
